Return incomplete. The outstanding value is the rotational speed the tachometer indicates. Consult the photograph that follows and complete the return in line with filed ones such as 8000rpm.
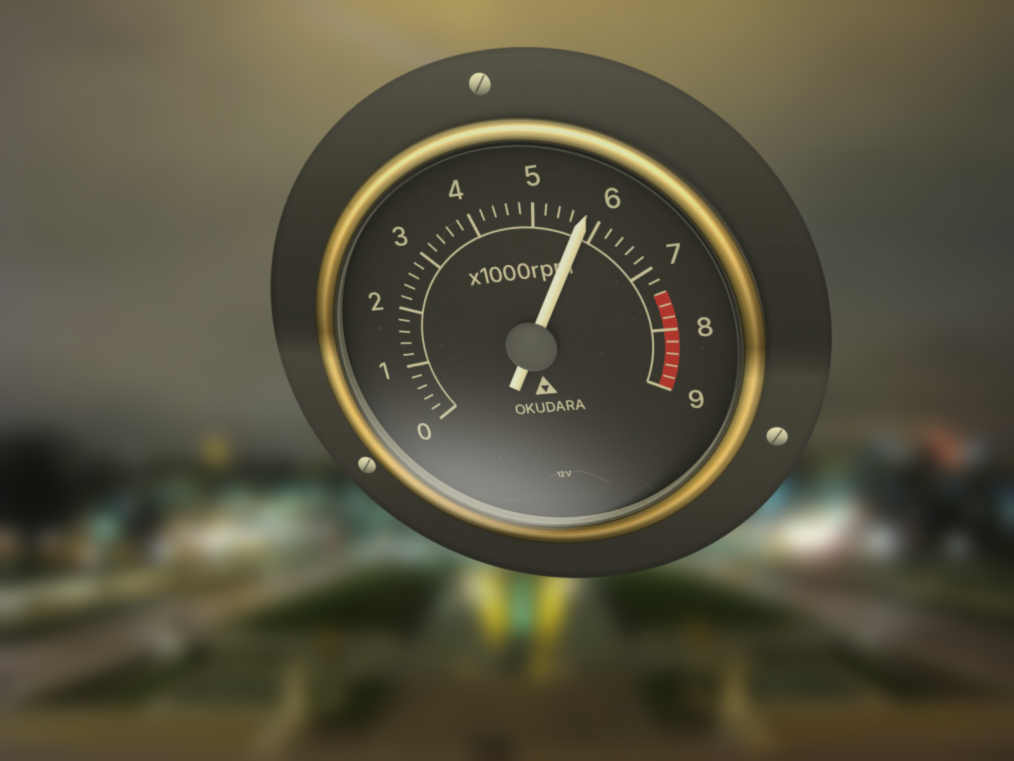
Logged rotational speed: 5800rpm
